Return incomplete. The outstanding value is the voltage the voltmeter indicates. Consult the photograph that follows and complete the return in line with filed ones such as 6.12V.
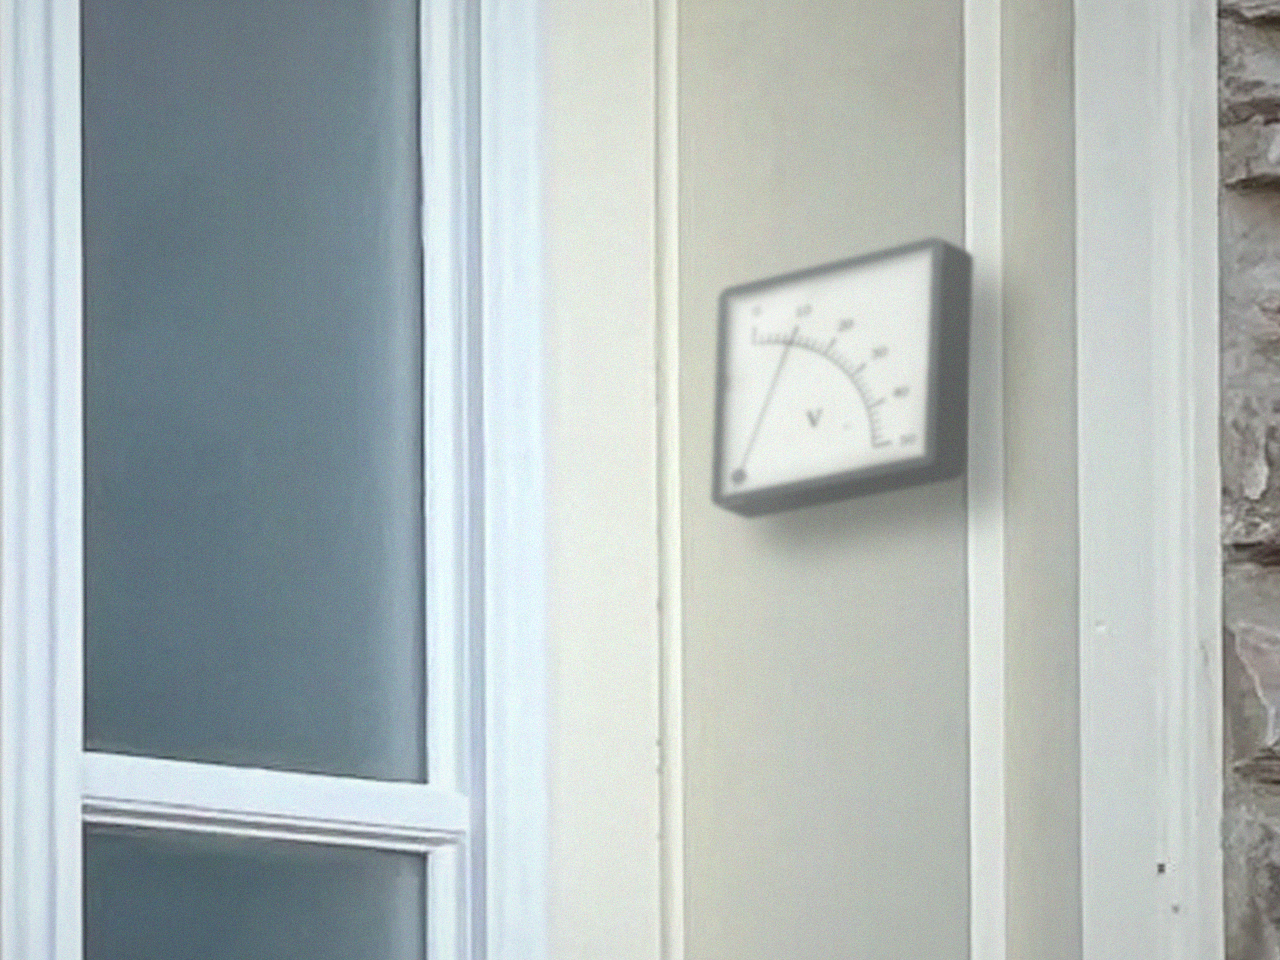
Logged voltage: 10V
